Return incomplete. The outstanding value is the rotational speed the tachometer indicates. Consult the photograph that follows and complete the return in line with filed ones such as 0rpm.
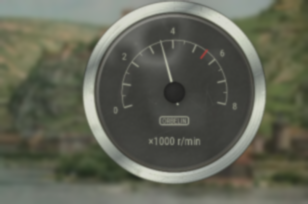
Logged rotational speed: 3500rpm
